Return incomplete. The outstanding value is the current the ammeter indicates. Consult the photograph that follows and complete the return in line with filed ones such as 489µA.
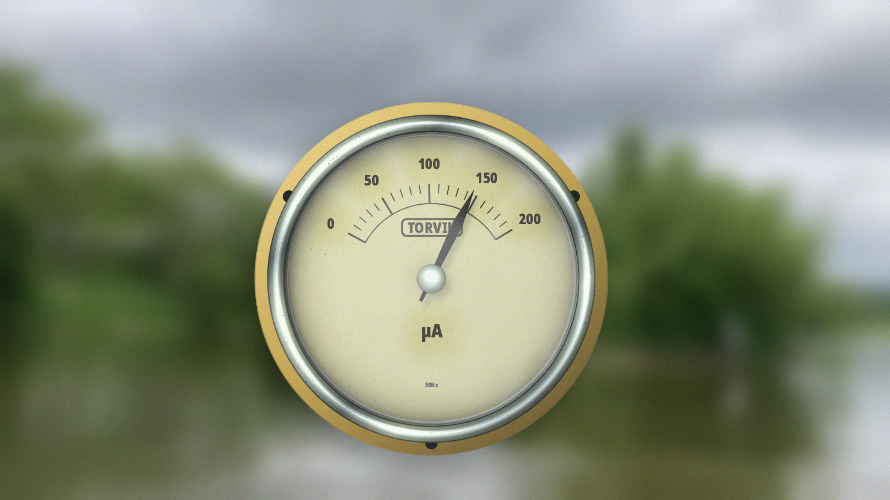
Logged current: 145µA
